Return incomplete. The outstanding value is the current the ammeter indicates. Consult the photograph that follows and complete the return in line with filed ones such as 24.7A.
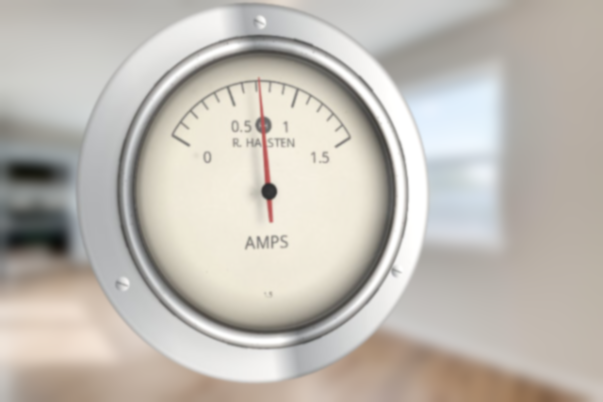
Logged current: 0.7A
